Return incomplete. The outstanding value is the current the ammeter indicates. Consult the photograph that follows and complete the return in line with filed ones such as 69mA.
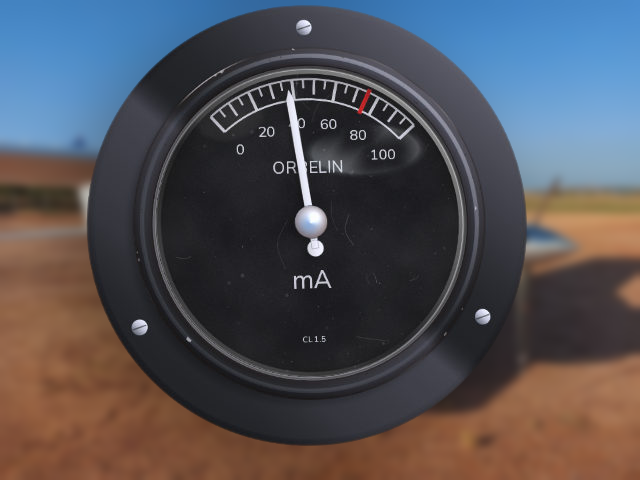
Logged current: 37.5mA
